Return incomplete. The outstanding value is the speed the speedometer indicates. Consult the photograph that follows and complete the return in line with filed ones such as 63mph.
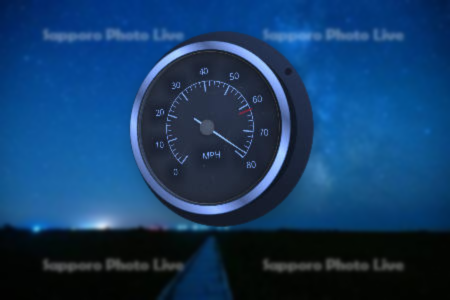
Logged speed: 78mph
